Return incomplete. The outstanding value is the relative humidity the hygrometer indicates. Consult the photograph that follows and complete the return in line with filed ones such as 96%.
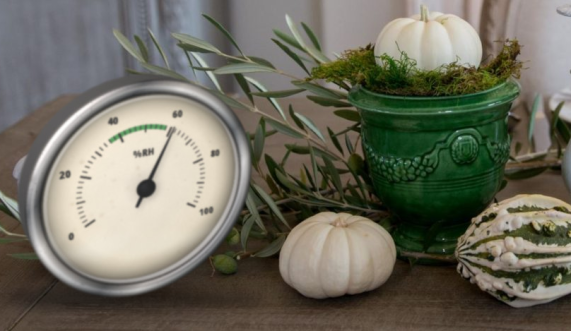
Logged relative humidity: 60%
